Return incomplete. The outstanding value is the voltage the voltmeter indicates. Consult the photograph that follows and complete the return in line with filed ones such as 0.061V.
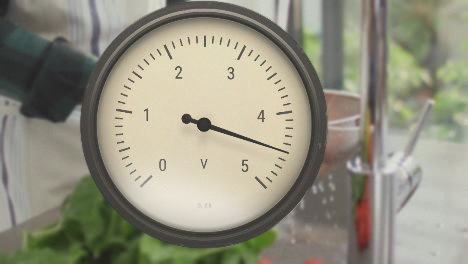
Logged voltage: 4.5V
